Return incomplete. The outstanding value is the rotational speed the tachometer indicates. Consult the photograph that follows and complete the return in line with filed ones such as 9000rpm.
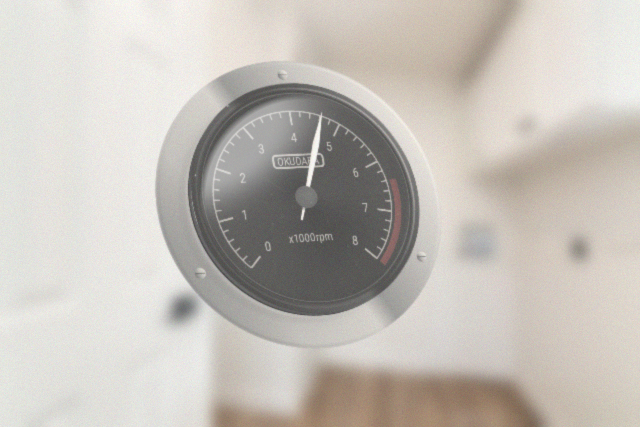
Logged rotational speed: 4600rpm
